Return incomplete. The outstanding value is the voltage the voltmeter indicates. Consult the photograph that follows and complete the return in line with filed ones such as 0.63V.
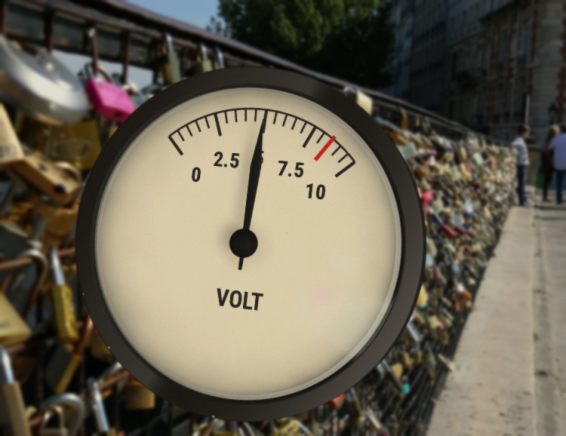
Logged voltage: 5V
